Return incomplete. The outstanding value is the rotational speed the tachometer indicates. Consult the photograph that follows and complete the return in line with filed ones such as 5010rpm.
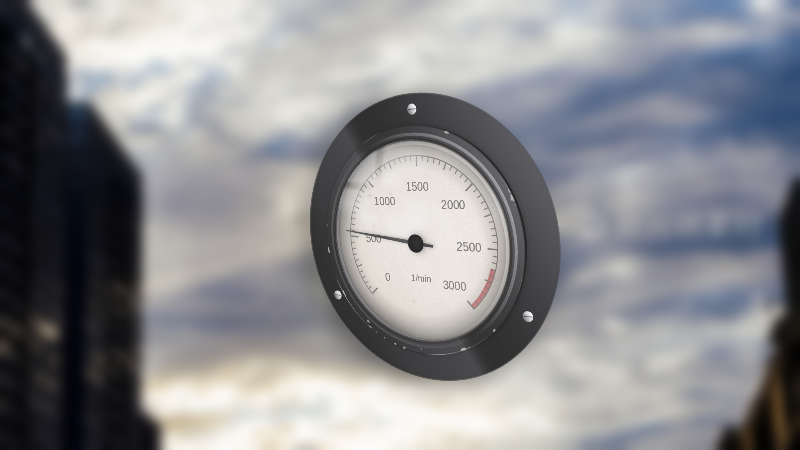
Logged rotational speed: 550rpm
